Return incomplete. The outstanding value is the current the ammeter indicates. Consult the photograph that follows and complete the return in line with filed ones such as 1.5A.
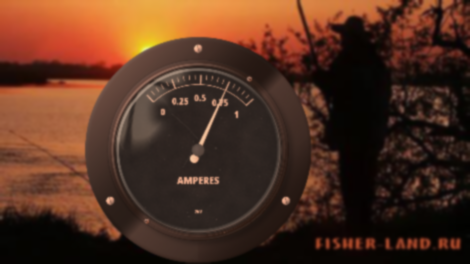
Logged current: 0.75A
